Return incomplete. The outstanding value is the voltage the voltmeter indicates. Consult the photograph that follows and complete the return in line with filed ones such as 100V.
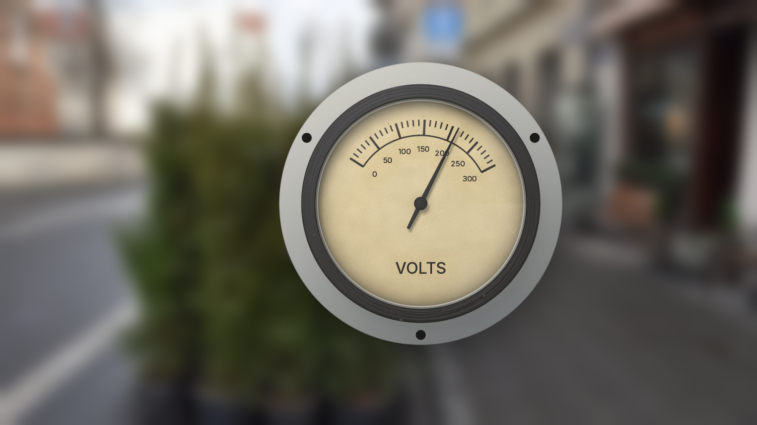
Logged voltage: 210V
